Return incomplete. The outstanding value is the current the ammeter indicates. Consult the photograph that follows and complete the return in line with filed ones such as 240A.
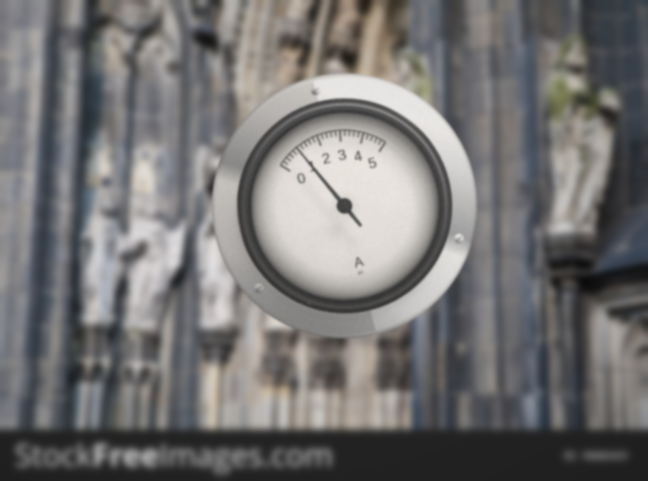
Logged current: 1A
